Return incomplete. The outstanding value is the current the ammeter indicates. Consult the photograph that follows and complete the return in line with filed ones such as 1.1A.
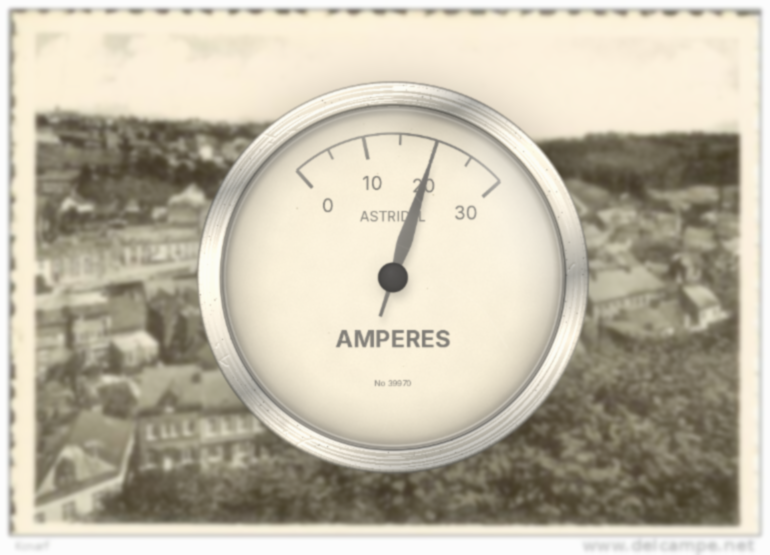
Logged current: 20A
